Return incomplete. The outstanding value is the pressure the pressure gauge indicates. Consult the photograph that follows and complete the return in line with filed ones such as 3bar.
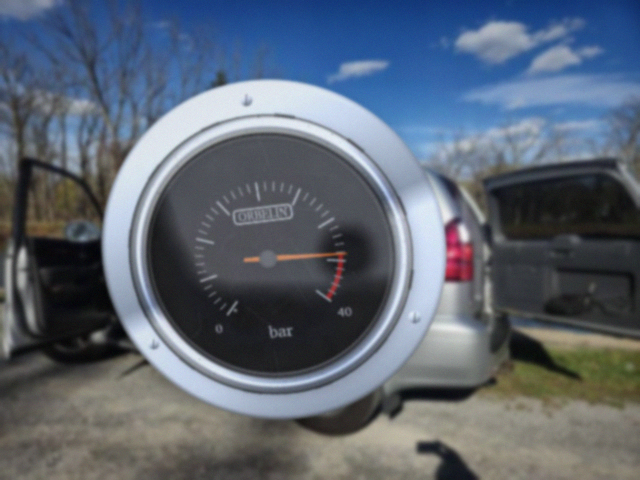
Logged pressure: 34bar
